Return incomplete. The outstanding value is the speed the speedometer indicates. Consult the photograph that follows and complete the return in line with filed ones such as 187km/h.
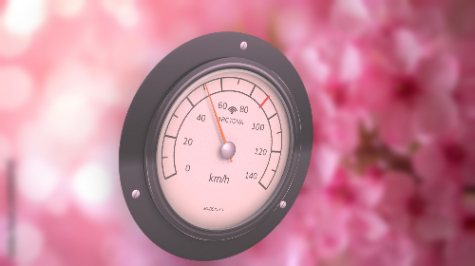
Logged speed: 50km/h
